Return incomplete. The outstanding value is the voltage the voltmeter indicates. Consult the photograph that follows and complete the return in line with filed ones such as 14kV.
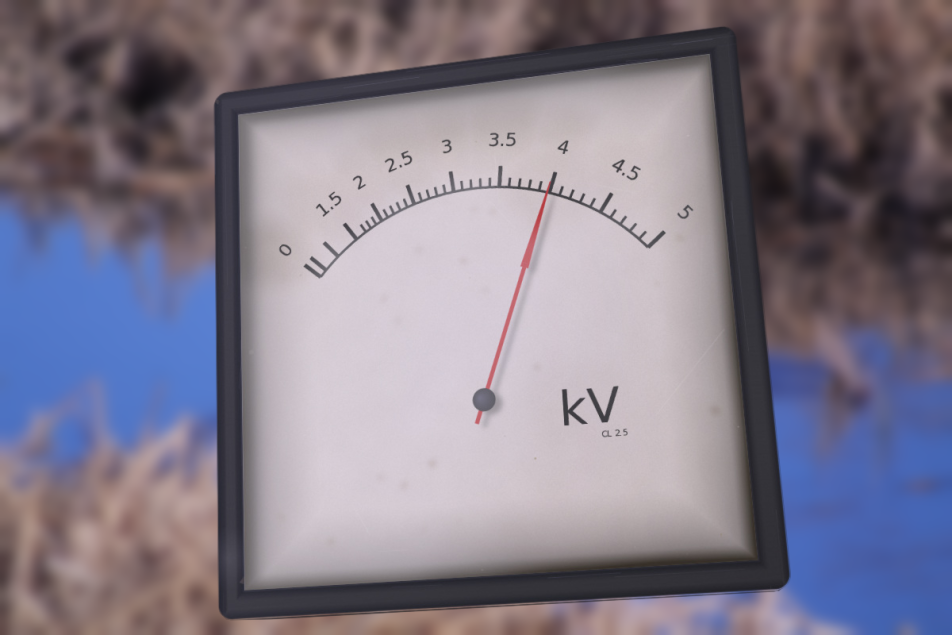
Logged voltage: 4kV
